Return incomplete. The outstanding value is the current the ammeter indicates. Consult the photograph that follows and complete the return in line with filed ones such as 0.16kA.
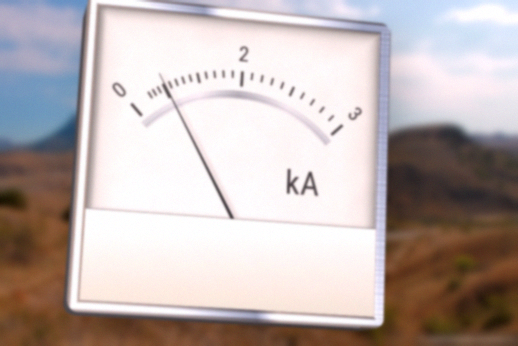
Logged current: 1kA
